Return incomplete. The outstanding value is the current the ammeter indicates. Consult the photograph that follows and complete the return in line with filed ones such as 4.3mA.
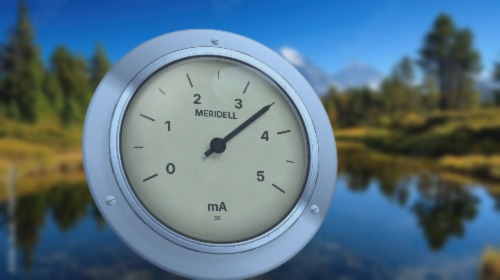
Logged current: 3.5mA
